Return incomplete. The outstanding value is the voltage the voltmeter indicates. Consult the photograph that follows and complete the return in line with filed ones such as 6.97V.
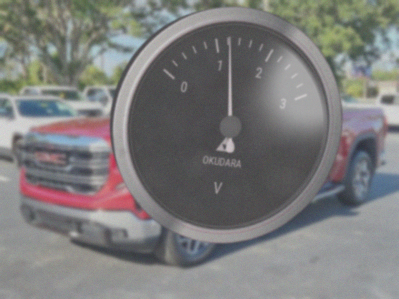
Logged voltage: 1.2V
